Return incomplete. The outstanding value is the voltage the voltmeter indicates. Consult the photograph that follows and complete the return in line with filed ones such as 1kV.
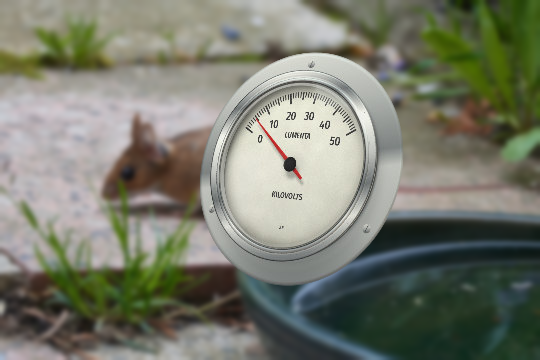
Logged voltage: 5kV
